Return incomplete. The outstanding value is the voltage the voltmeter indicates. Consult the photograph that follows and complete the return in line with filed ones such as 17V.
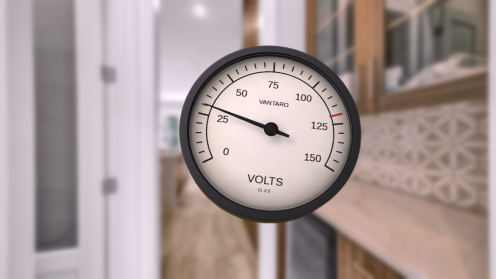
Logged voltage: 30V
